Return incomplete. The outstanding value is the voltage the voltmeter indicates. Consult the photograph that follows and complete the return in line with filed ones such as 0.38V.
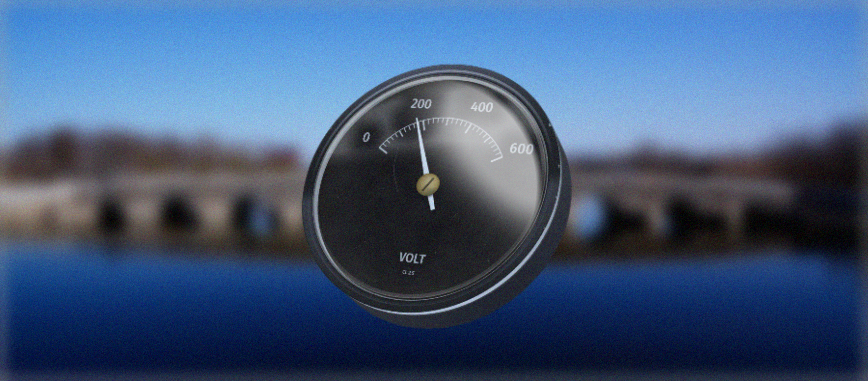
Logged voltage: 180V
